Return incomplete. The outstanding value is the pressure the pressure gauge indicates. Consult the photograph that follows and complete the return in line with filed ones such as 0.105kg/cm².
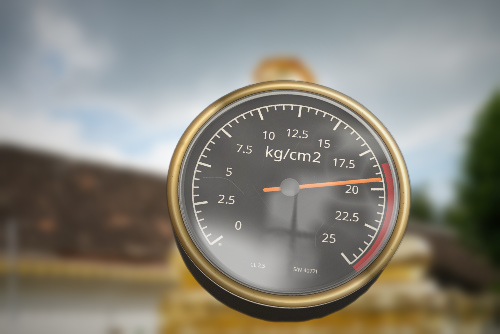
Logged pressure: 19.5kg/cm²
